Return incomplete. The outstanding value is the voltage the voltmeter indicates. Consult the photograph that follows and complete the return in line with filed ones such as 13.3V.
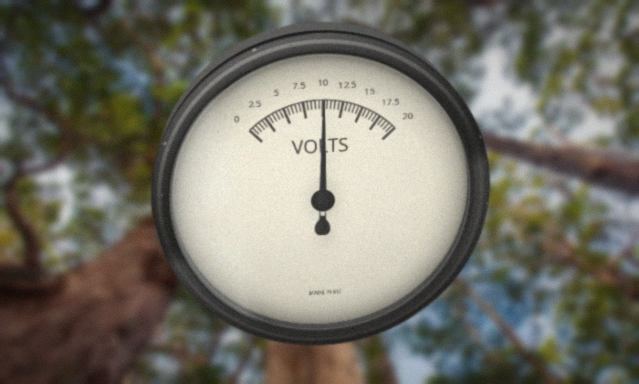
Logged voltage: 10V
